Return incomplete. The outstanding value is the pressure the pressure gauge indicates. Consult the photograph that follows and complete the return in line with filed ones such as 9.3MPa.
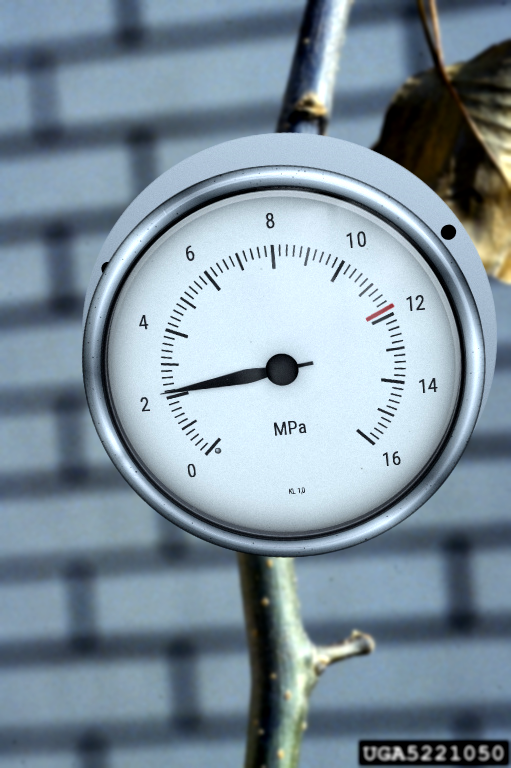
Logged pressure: 2.2MPa
